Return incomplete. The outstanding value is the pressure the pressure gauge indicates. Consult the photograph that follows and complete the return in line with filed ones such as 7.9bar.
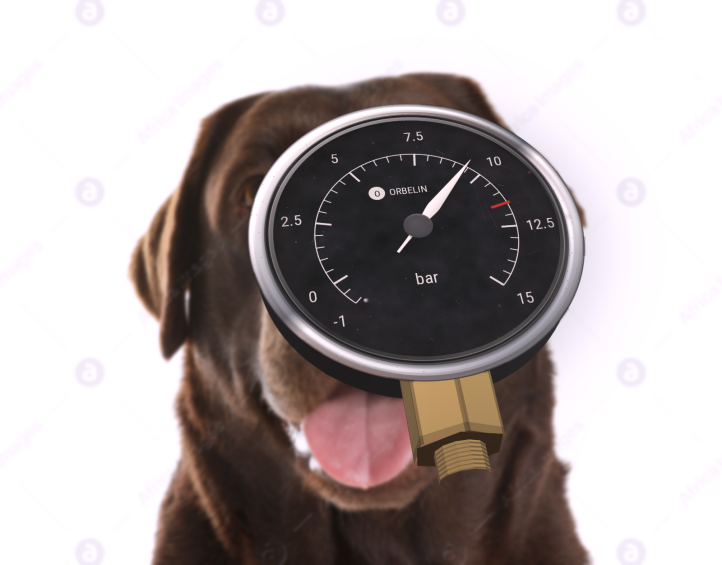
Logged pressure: 9.5bar
